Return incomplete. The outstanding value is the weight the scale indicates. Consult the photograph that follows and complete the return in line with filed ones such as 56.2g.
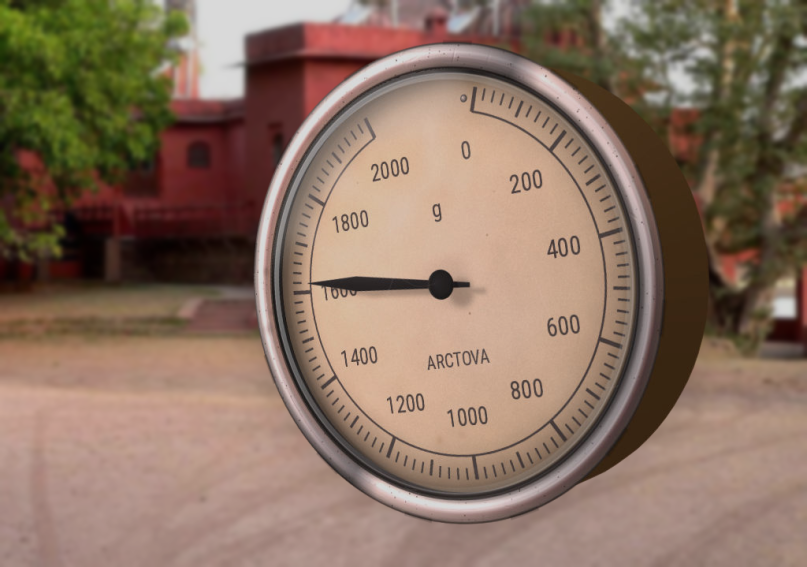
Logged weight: 1620g
